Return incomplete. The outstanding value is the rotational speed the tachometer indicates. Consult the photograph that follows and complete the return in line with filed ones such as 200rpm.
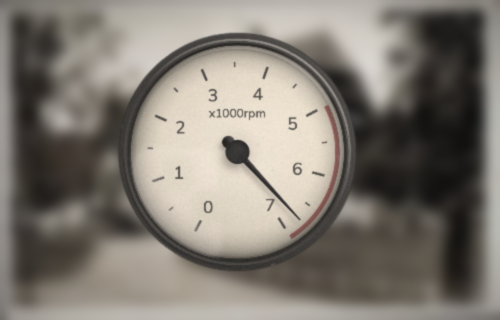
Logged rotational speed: 6750rpm
